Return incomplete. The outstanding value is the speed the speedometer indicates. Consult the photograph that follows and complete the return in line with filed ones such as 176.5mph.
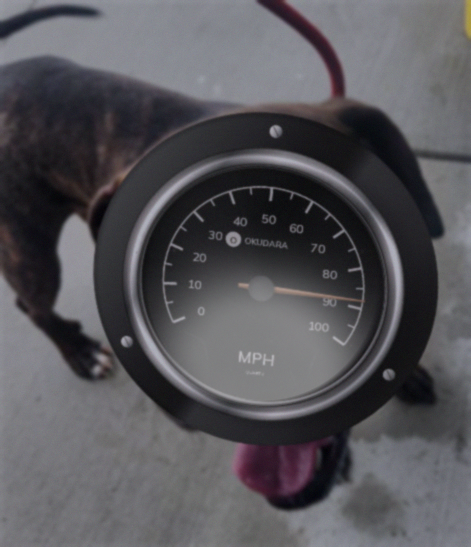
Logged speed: 87.5mph
